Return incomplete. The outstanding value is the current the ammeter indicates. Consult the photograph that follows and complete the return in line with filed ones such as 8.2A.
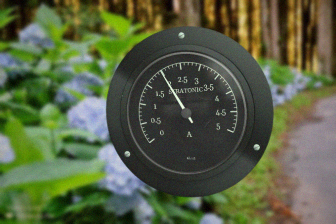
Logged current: 2A
